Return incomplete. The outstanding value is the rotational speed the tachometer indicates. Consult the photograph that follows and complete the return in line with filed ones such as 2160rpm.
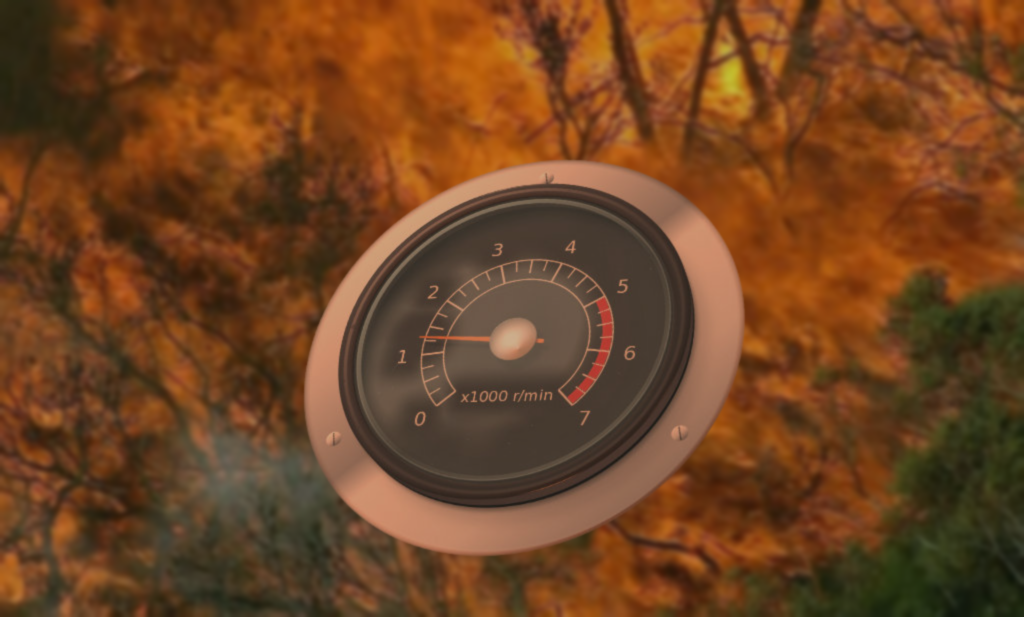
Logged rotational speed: 1250rpm
